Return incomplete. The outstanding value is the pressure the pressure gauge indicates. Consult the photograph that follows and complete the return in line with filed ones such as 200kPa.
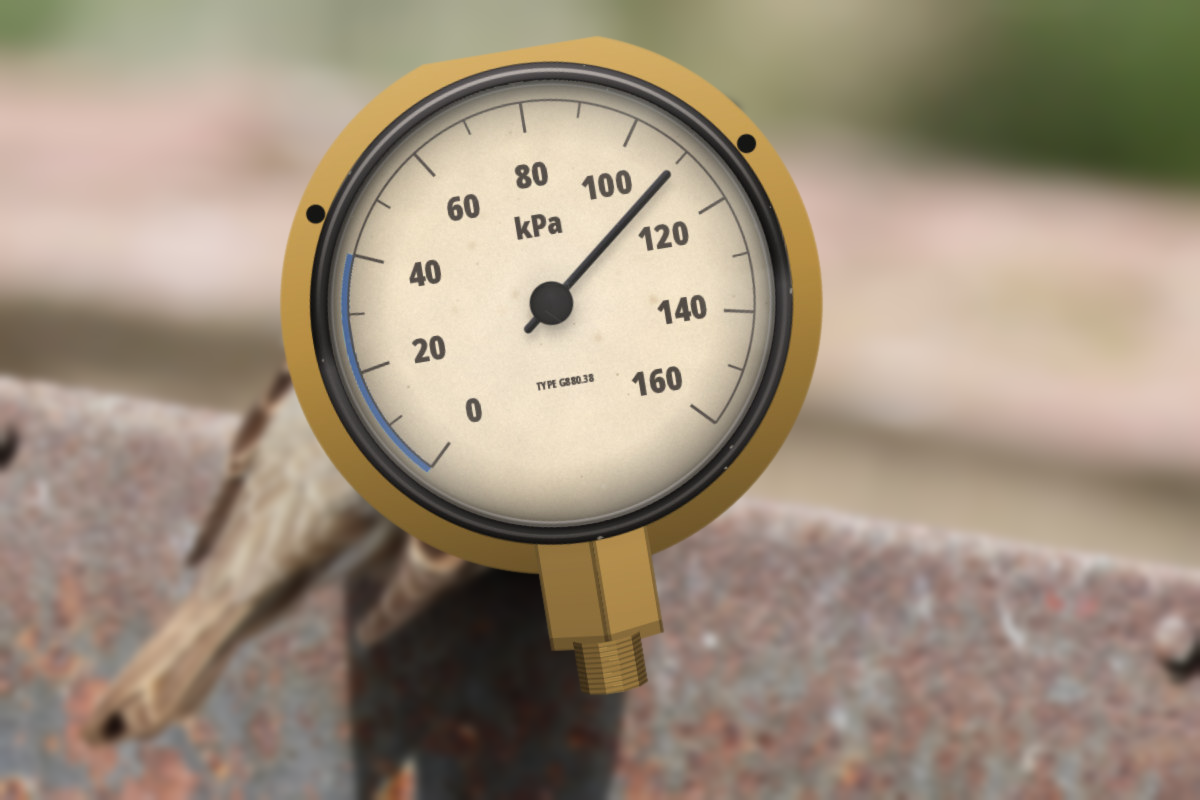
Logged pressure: 110kPa
